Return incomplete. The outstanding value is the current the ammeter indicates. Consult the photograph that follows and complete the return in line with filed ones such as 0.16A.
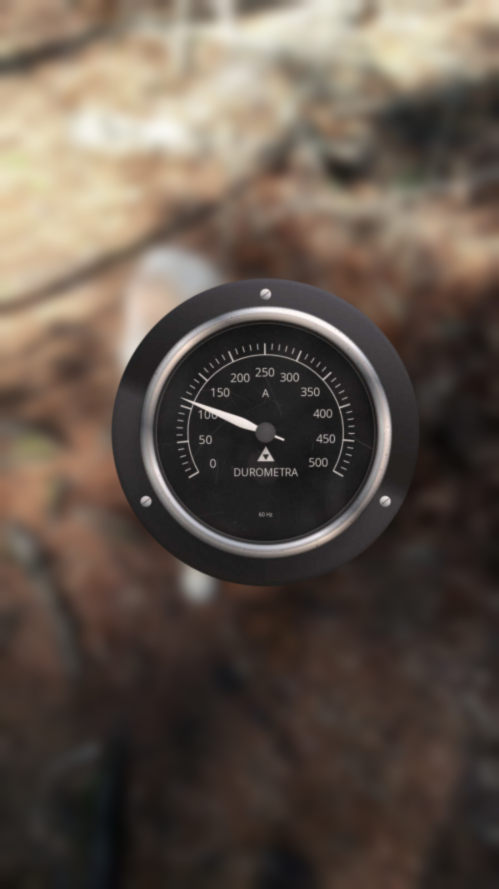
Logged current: 110A
